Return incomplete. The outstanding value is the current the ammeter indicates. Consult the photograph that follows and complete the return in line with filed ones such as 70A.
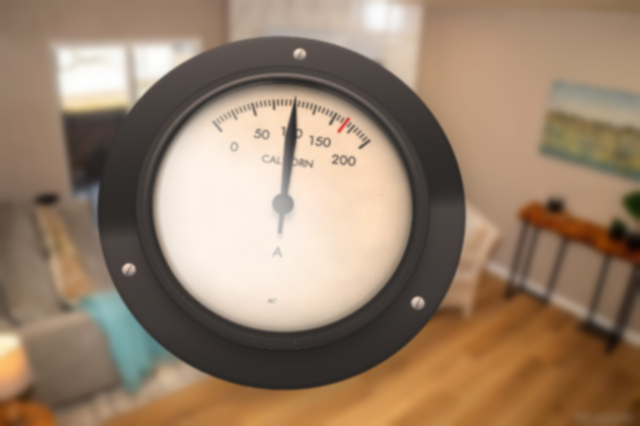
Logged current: 100A
